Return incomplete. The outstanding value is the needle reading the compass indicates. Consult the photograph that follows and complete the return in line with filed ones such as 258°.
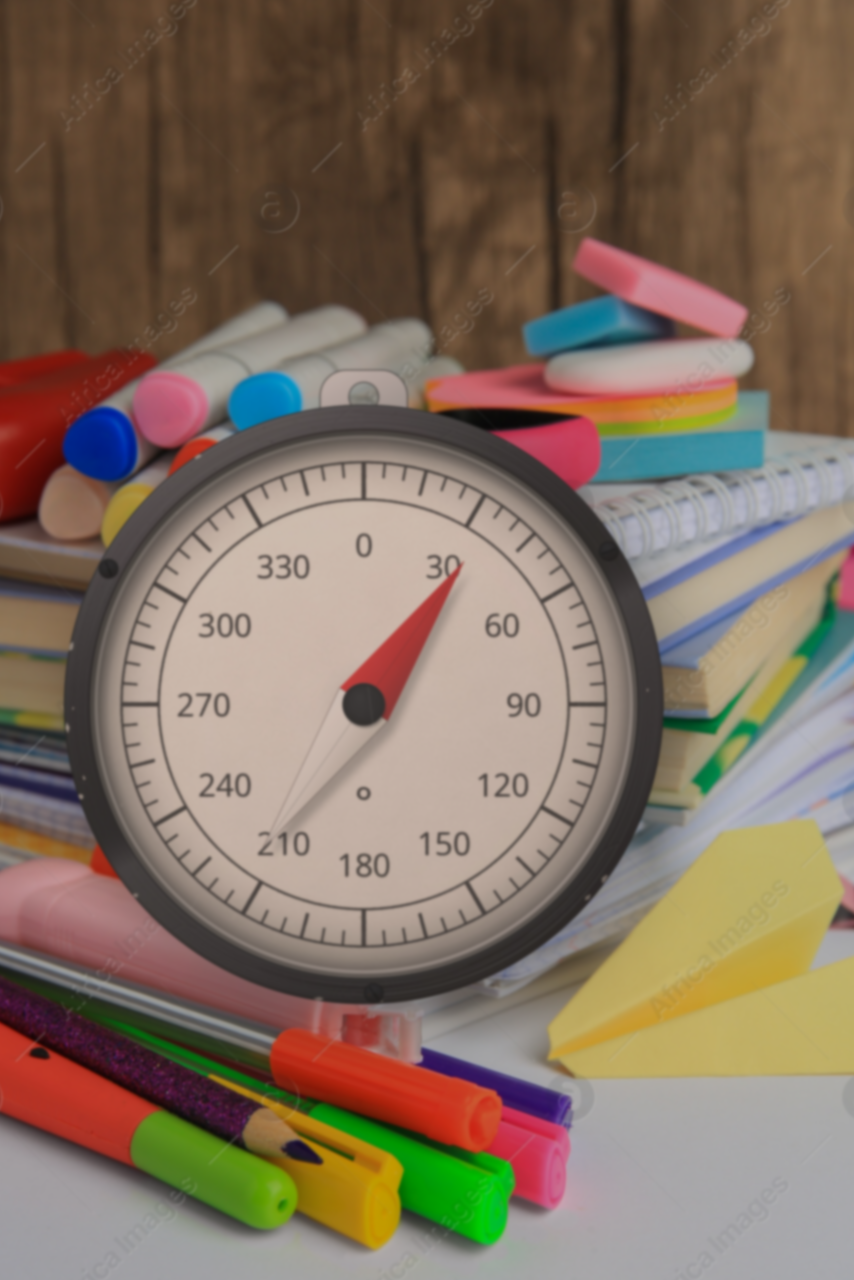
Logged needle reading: 35°
